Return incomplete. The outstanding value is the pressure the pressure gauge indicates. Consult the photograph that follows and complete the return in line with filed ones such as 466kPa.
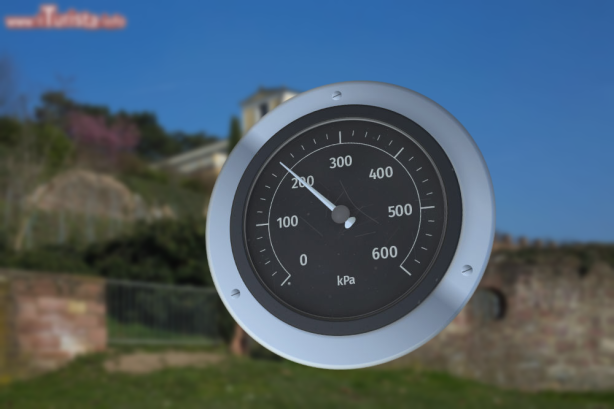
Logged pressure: 200kPa
